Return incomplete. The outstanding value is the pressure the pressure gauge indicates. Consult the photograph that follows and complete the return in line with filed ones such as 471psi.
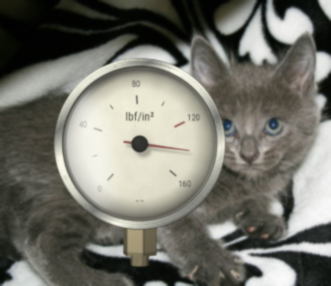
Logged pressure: 140psi
